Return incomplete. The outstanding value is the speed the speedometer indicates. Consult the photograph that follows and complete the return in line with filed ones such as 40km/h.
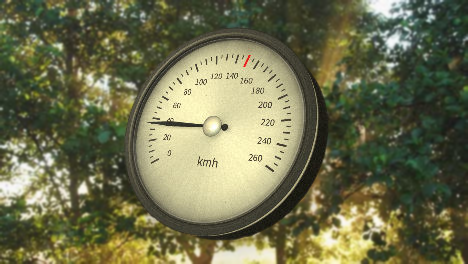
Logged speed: 35km/h
